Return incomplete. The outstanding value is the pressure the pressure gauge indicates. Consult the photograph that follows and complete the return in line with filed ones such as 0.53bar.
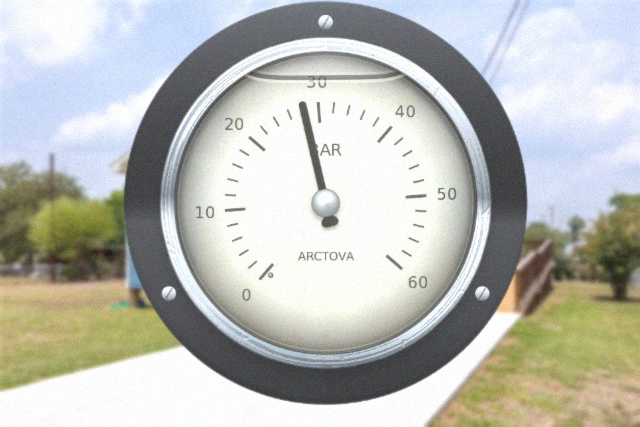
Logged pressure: 28bar
